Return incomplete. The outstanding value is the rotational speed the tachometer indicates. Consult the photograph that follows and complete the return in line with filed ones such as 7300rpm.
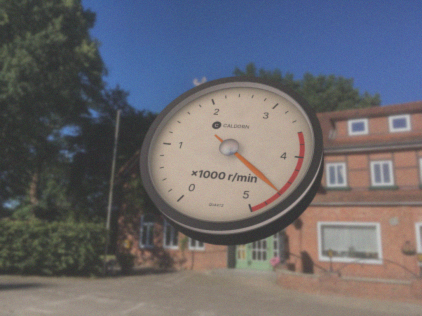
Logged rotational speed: 4600rpm
